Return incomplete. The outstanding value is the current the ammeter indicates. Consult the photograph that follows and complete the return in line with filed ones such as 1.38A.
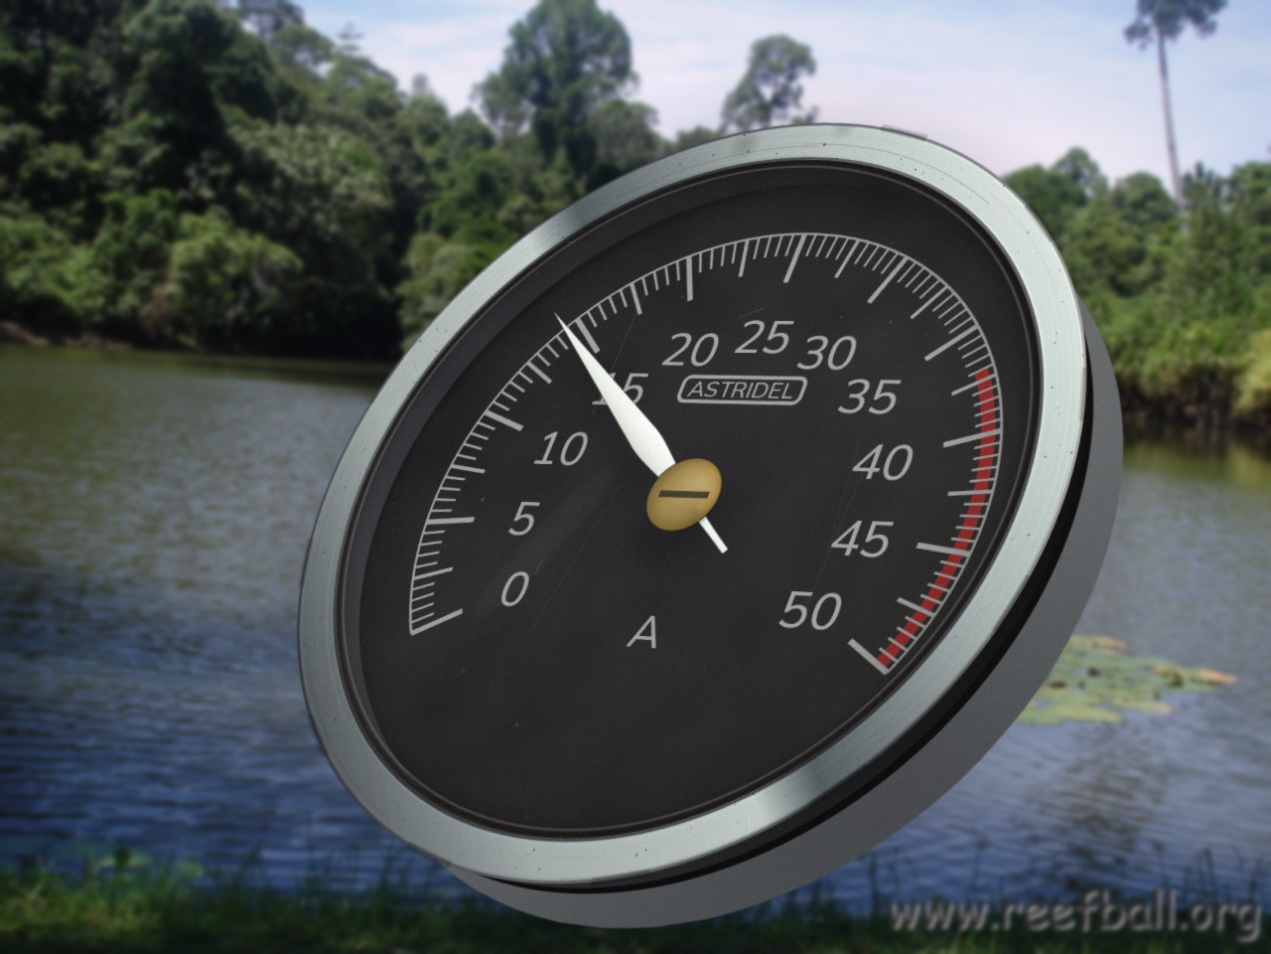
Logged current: 14.5A
